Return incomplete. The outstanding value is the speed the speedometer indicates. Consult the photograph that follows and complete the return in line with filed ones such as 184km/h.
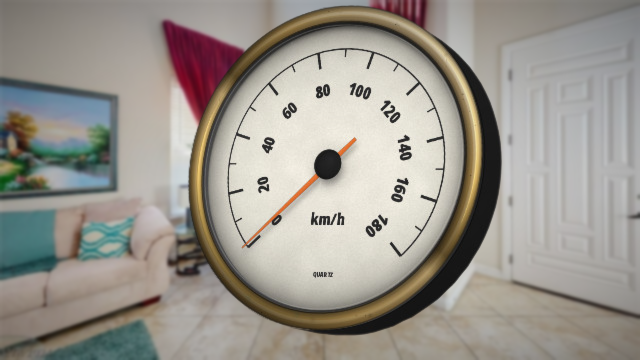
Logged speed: 0km/h
